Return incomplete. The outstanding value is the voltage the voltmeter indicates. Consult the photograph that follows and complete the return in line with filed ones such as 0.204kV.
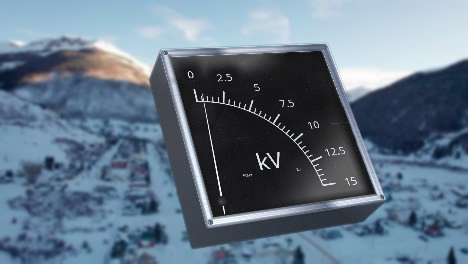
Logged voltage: 0.5kV
